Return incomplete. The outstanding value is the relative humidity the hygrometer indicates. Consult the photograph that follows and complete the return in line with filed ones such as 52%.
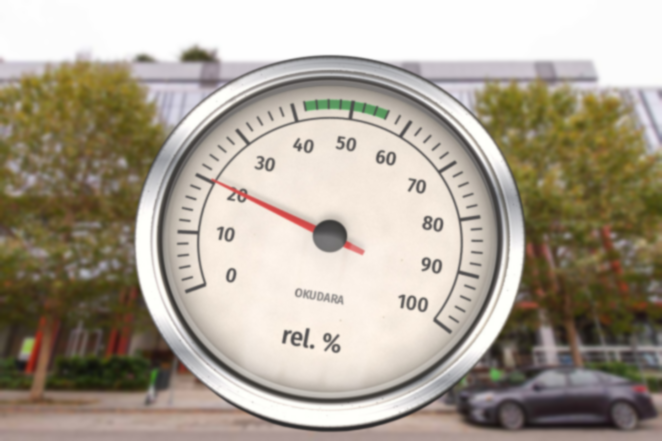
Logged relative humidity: 20%
